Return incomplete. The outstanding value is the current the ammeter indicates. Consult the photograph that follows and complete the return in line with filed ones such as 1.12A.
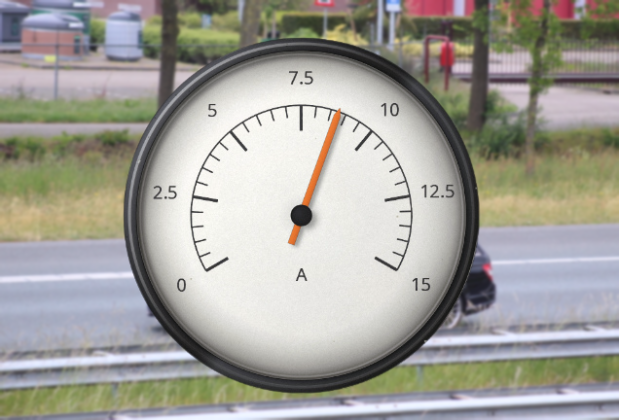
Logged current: 8.75A
